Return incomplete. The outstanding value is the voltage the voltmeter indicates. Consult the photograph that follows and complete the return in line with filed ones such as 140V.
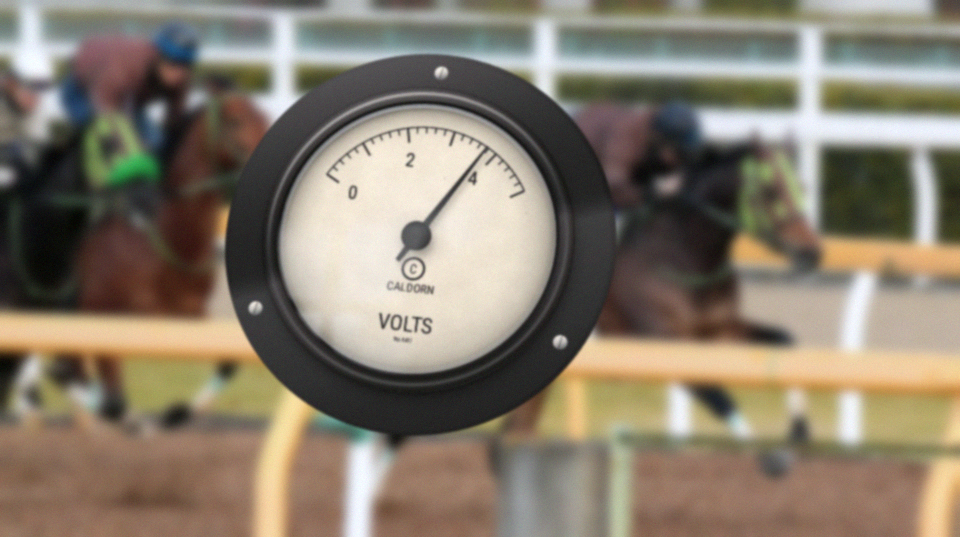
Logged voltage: 3.8V
